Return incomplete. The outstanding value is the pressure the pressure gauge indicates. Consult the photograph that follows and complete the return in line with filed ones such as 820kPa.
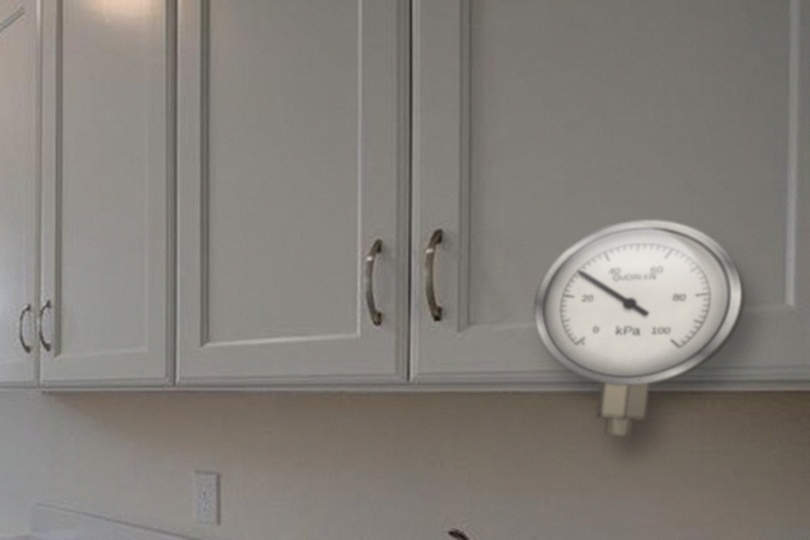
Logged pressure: 30kPa
